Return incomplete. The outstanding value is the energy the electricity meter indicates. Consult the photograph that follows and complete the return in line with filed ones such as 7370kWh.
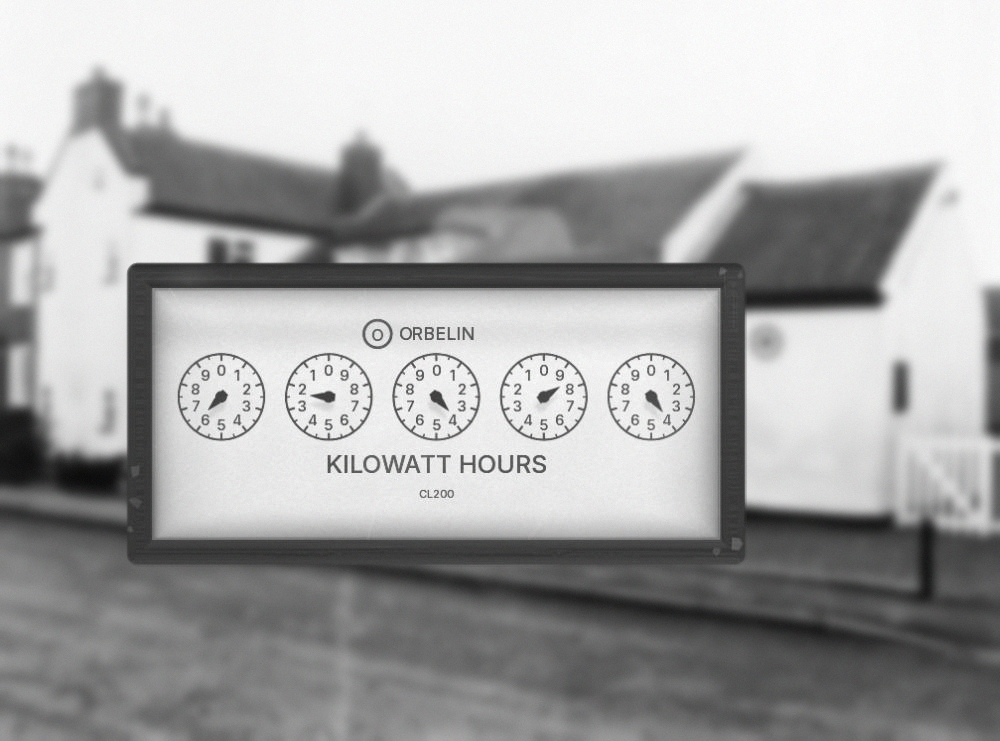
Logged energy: 62384kWh
